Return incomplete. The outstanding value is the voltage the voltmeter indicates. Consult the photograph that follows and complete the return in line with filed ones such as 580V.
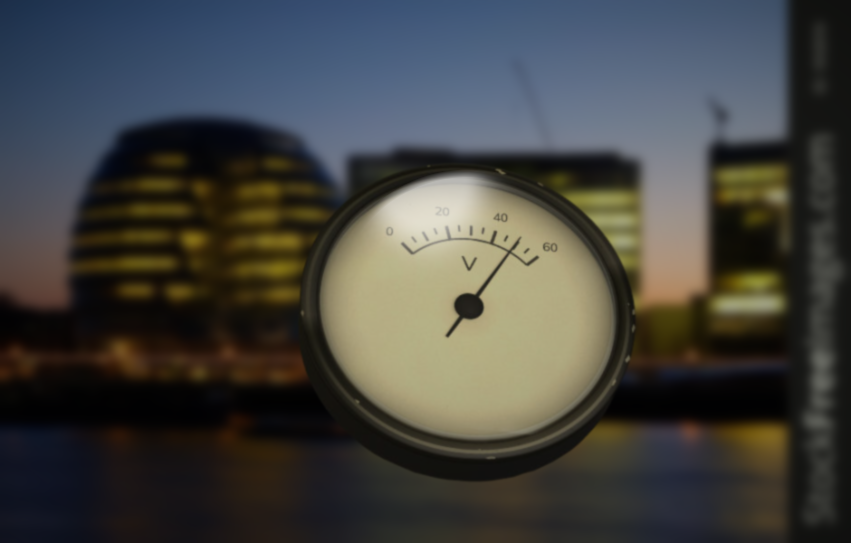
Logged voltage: 50V
